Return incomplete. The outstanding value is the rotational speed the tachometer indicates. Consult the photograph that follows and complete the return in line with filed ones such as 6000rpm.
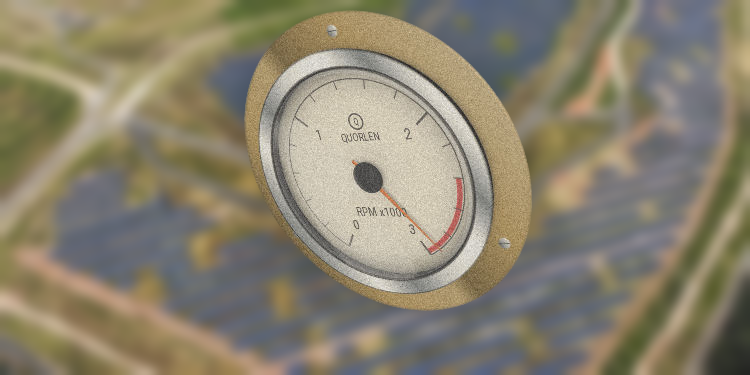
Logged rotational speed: 2900rpm
